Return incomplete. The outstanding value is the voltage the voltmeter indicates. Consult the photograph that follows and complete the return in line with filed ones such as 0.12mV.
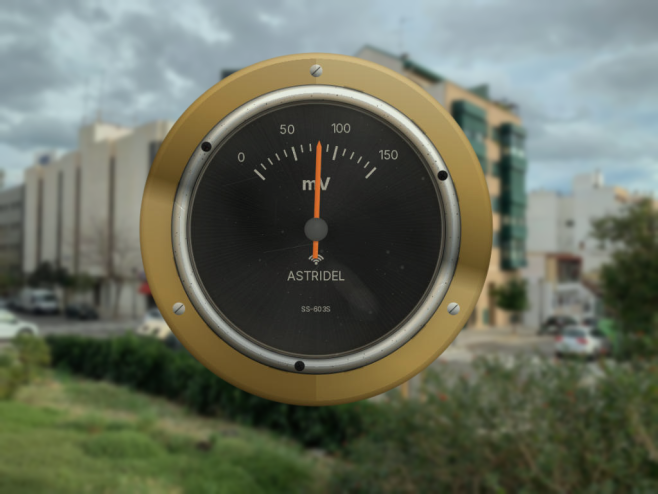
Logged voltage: 80mV
